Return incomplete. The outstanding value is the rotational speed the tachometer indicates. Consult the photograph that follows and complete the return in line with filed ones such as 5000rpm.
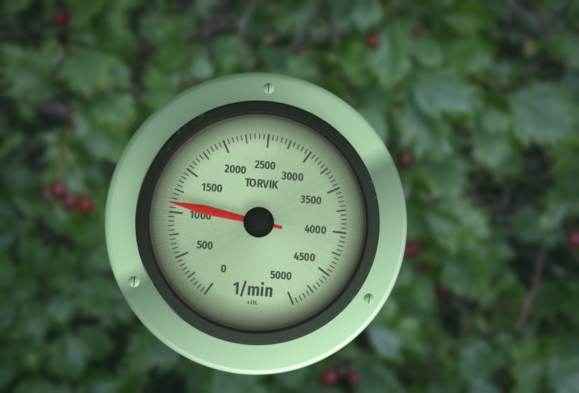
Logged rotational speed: 1100rpm
